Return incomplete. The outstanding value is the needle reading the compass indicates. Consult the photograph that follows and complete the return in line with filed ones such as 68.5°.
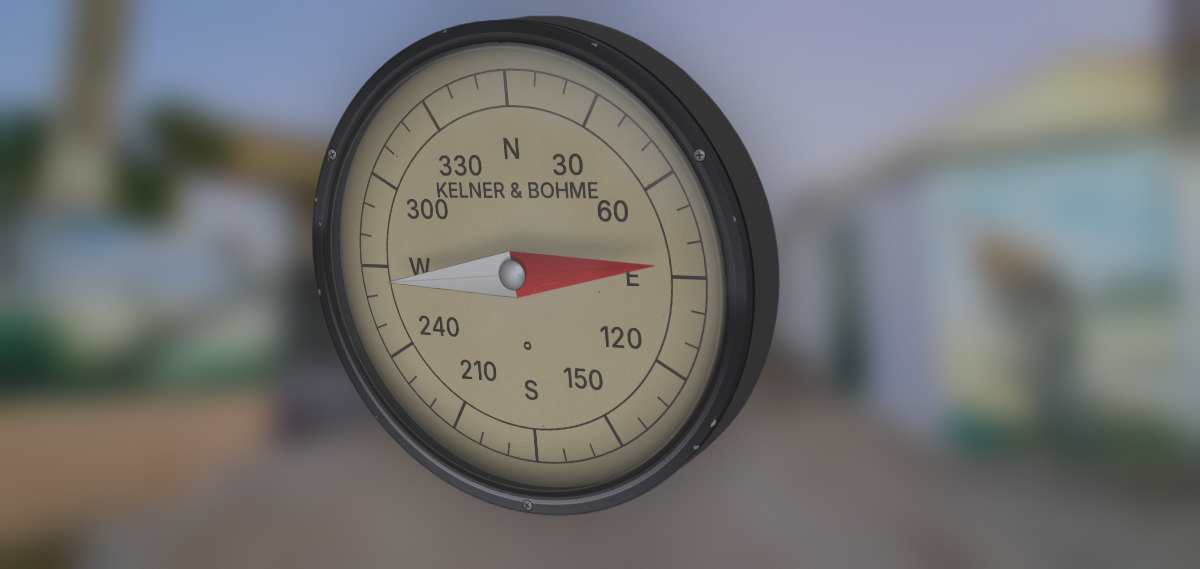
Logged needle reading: 85°
